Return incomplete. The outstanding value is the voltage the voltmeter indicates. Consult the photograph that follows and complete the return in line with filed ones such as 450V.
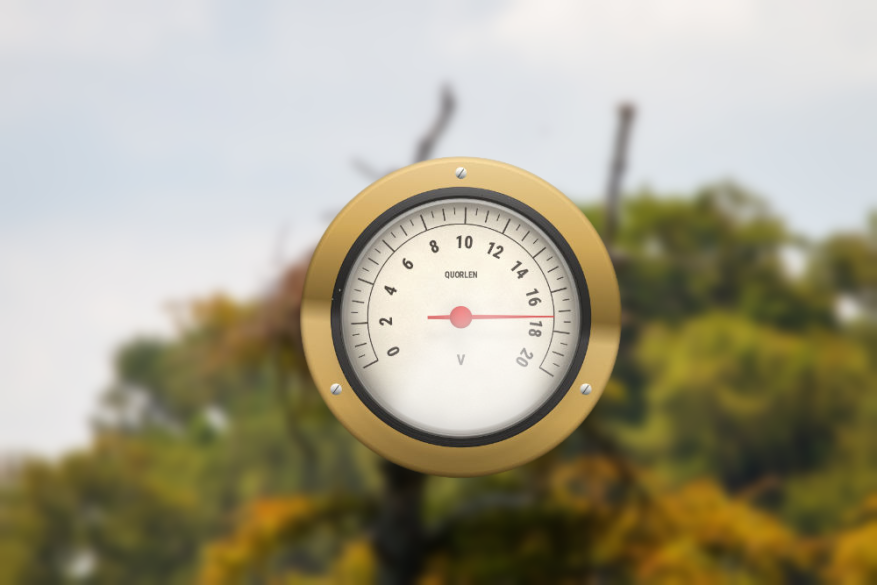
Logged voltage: 17.25V
